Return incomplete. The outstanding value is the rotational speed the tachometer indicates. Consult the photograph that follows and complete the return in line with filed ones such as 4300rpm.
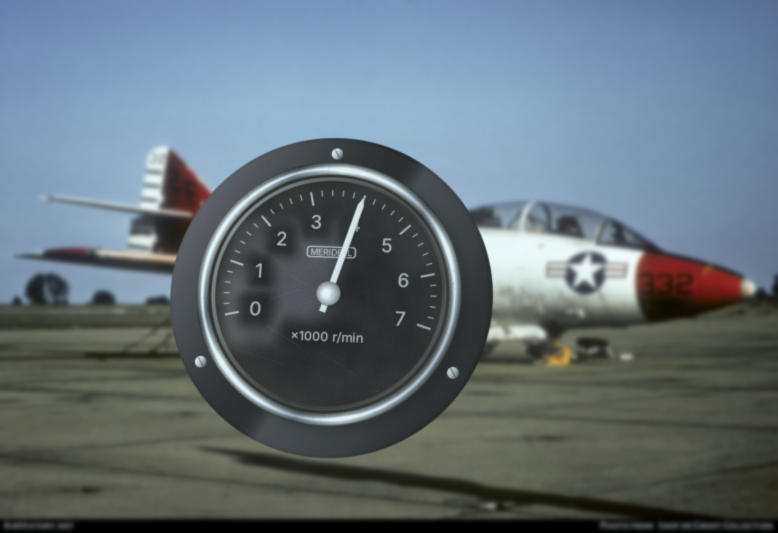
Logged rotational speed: 4000rpm
